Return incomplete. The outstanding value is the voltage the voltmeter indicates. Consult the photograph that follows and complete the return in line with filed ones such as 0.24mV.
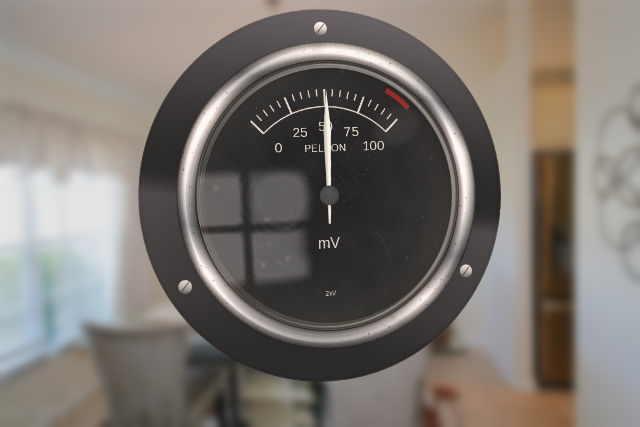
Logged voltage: 50mV
